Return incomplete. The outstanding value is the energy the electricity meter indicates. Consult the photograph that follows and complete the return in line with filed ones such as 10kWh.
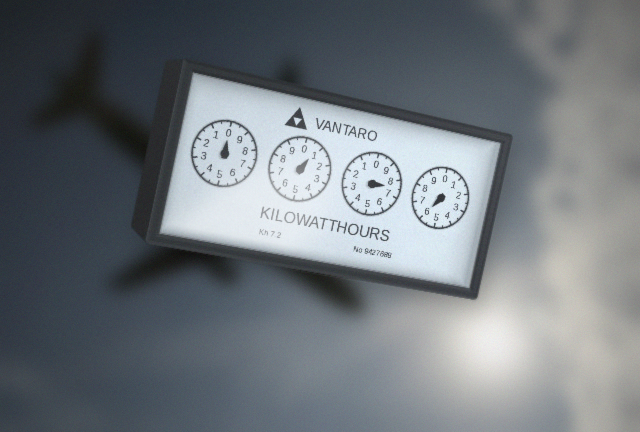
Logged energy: 76kWh
